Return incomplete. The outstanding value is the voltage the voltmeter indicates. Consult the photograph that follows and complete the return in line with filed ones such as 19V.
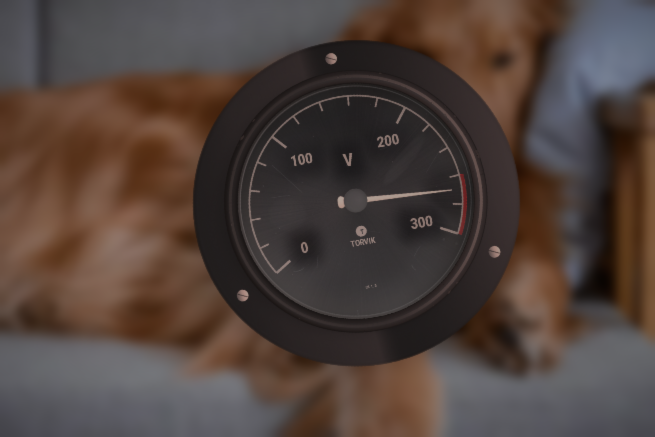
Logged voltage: 270V
